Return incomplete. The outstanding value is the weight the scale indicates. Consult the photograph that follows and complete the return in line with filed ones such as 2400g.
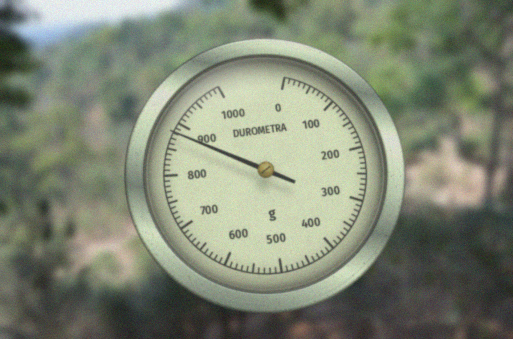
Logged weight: 880g
